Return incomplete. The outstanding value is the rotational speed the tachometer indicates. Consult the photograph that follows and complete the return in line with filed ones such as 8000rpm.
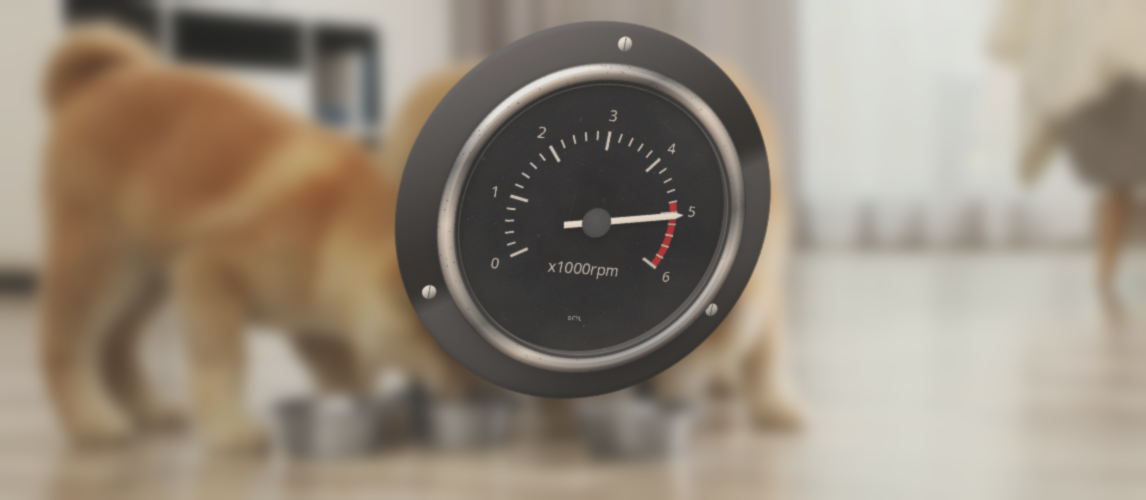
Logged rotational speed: 5000rpm
